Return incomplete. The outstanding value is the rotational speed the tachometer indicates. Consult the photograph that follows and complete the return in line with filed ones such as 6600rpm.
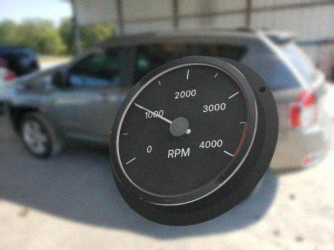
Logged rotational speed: 1000rpm
